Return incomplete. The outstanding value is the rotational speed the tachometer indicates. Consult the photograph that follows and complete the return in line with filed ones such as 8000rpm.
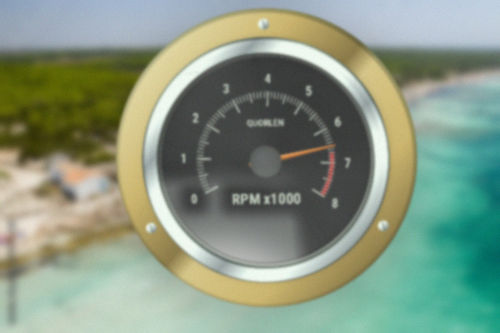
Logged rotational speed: 6500rpm
